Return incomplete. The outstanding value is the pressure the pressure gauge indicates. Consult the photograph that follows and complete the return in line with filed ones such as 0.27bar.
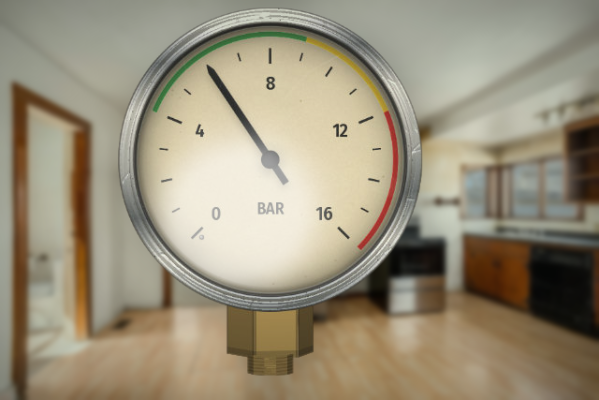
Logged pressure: 6bar
